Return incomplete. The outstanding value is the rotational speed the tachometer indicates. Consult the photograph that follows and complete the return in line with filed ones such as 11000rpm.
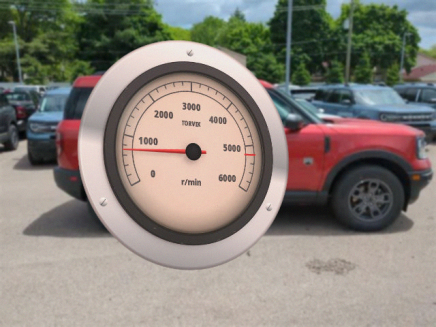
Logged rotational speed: 700rpm
